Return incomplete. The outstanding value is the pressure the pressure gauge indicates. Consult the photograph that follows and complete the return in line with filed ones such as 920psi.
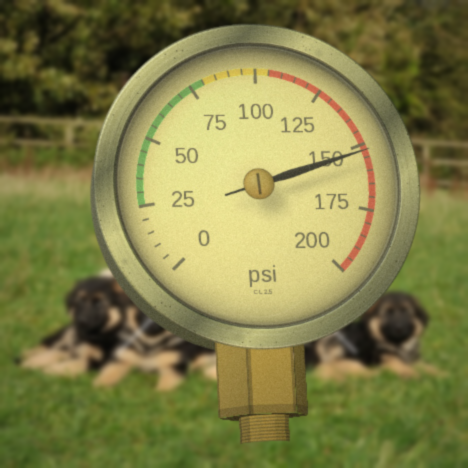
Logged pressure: 152.5psi
